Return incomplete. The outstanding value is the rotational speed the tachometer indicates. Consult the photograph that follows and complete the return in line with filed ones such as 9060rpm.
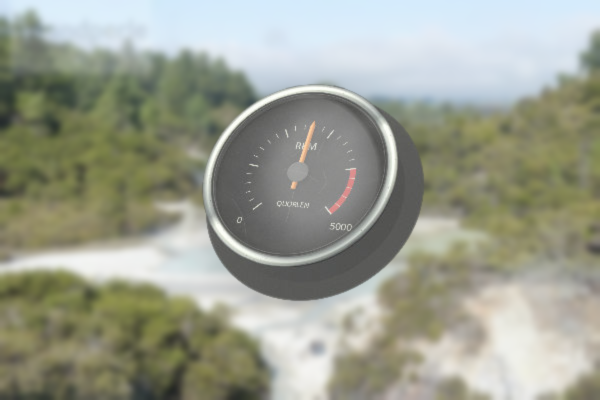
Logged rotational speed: 2600rpm
